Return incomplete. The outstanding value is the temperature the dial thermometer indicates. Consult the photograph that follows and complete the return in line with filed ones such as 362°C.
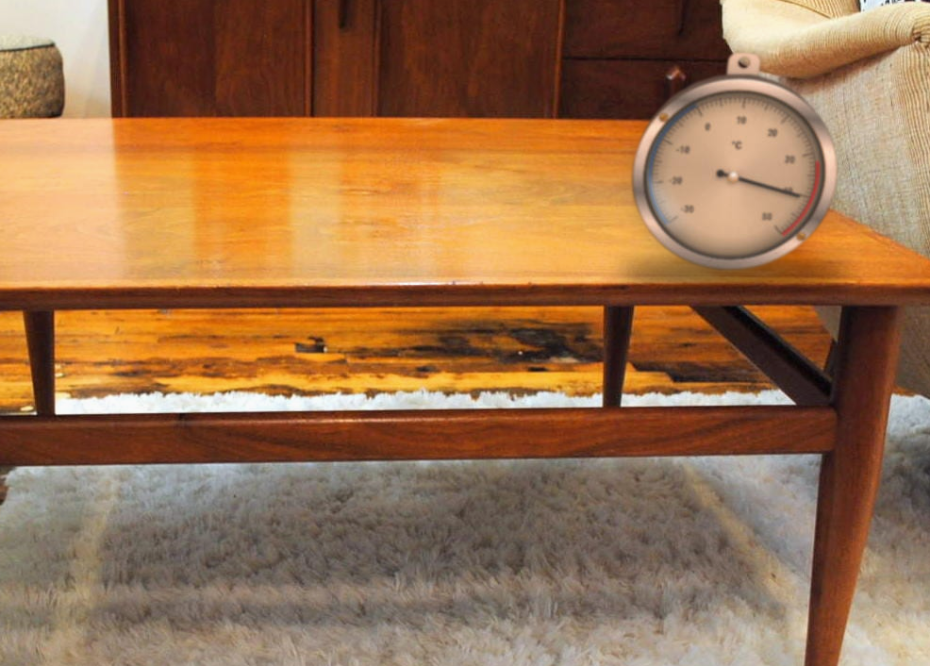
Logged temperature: 40°C
